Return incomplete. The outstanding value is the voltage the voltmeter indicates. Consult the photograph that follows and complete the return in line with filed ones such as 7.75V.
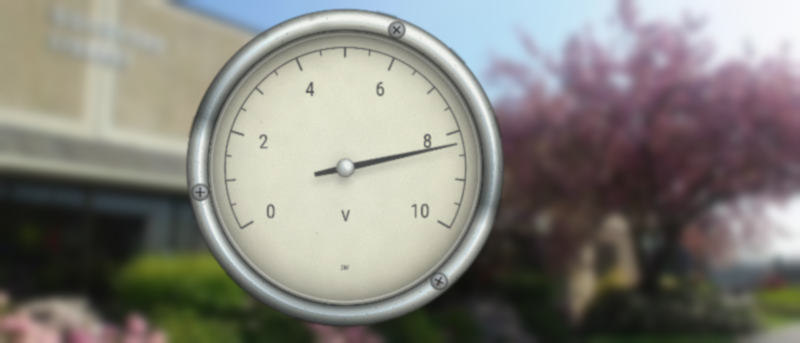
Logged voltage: 8.25V
